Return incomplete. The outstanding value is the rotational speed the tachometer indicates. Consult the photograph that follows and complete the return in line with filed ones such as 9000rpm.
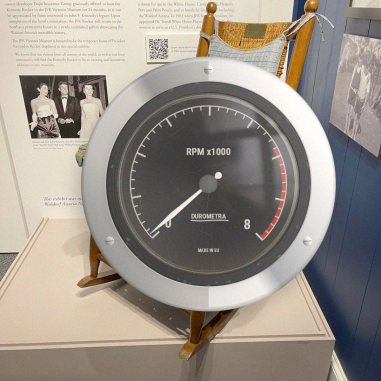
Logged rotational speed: 100rpm
